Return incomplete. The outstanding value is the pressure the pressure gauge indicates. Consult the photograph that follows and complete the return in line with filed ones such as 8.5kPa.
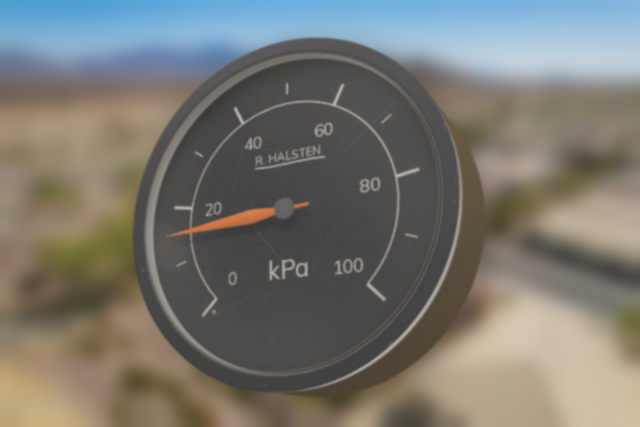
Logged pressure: 15kPa
